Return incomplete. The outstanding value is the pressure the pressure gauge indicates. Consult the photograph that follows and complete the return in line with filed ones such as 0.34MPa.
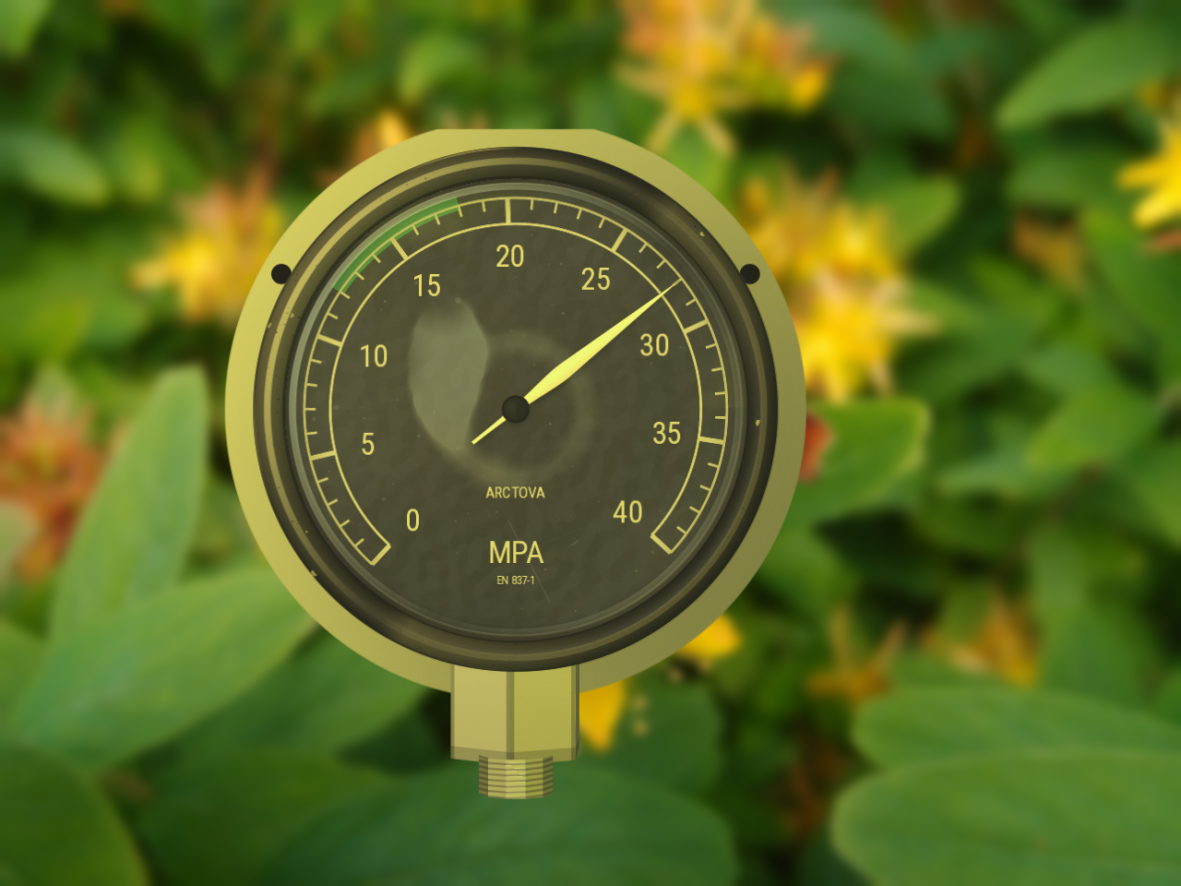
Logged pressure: 28MPa
